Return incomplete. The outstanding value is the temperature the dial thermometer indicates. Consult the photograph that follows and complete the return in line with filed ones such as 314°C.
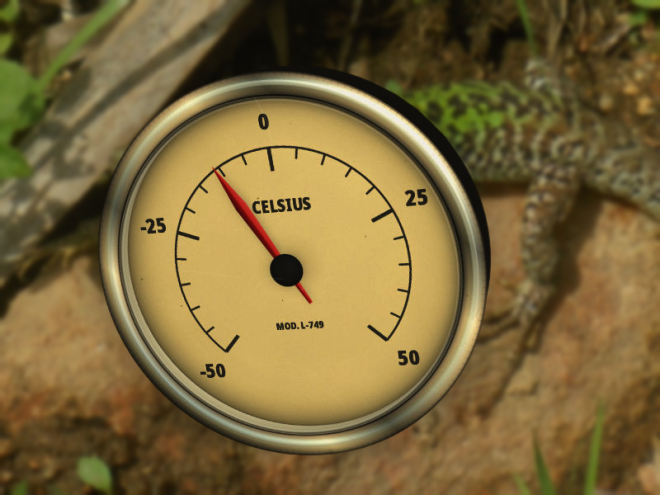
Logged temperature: -10°C
